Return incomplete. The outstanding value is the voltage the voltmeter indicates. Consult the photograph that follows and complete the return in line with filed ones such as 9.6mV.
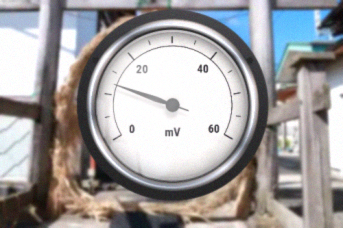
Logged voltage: 12.5mV
